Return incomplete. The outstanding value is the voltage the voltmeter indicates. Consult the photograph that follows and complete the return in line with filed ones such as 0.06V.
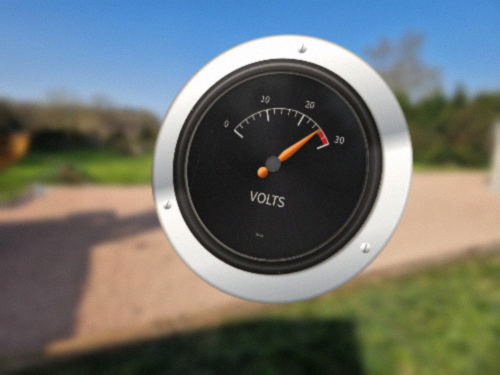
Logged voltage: 26V
